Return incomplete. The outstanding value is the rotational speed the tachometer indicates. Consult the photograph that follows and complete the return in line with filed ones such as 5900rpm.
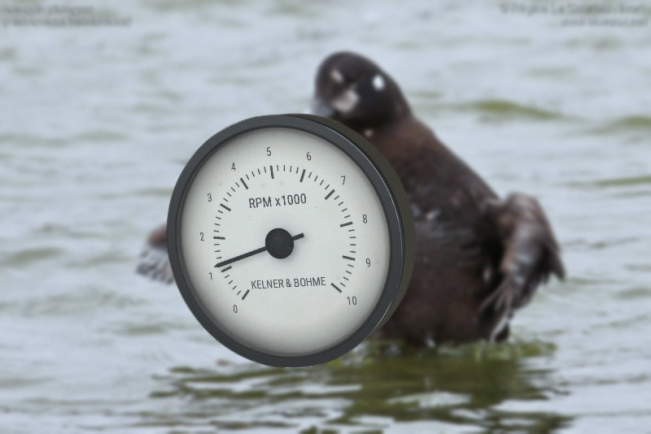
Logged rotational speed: 1200rpm
